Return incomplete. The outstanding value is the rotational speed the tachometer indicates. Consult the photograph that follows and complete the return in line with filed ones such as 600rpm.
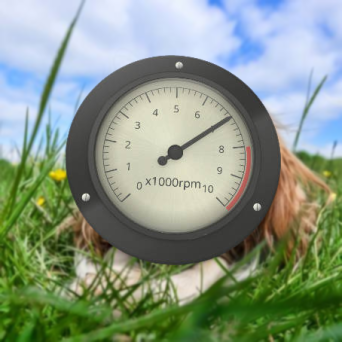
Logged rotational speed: 7000rpm
